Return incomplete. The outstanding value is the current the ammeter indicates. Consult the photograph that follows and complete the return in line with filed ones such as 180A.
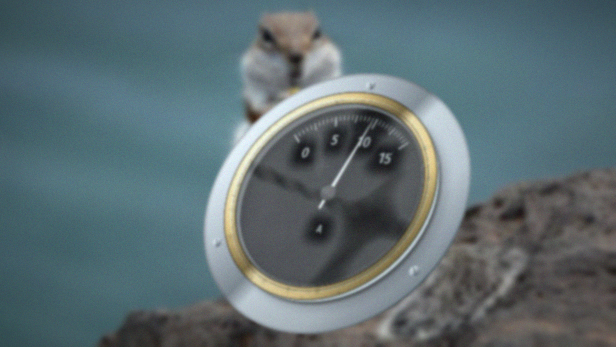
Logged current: 10A
